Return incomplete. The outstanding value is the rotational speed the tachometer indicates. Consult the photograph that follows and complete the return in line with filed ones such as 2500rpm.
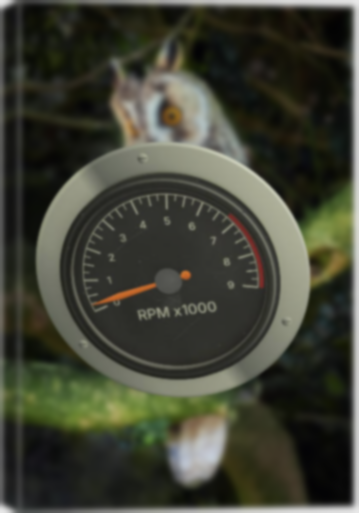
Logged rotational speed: 250rpm
